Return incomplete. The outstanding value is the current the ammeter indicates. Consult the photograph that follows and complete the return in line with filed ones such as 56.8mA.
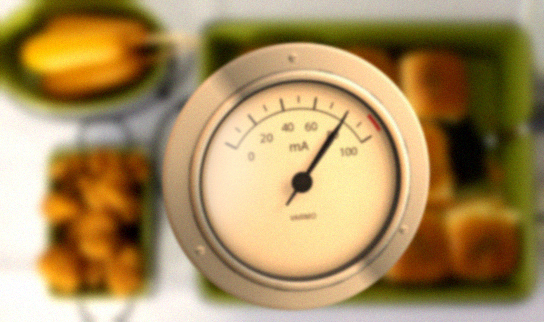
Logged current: 80mA
